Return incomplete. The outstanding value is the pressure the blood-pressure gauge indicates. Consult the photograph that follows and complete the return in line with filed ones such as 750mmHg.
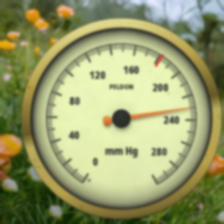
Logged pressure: 230mmHg
